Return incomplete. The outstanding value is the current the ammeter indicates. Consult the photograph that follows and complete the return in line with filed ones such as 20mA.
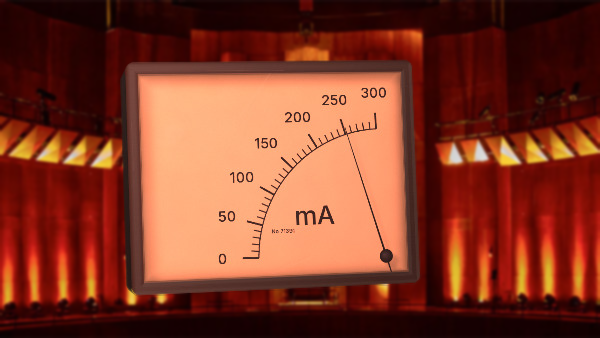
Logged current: 250mA
